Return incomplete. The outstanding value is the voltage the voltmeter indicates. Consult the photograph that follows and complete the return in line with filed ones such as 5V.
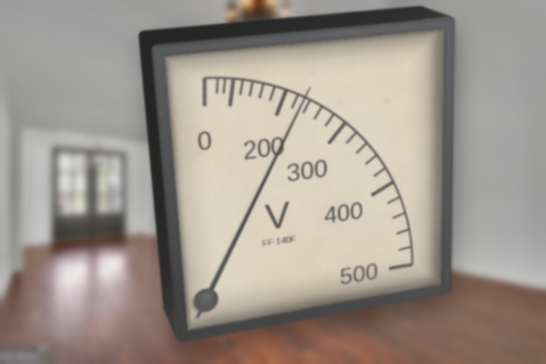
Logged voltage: 230V
